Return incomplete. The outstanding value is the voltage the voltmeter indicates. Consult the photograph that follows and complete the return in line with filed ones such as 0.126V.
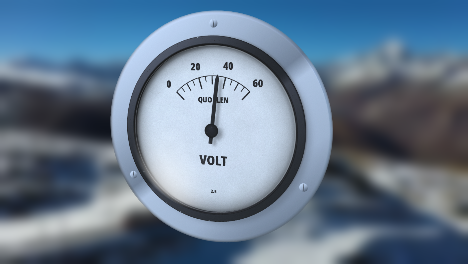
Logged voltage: 35V
